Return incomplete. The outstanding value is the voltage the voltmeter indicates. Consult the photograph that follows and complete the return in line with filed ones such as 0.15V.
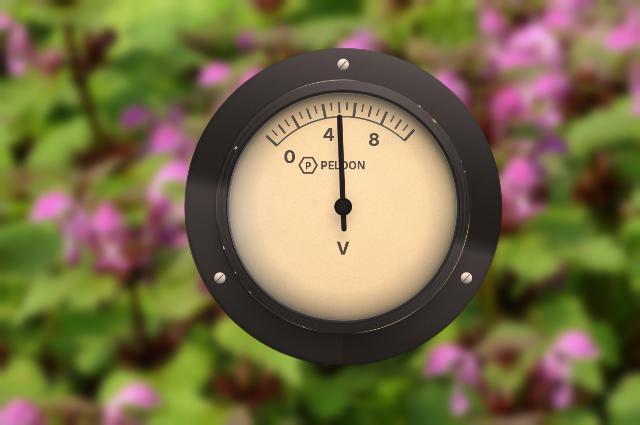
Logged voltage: 5V
